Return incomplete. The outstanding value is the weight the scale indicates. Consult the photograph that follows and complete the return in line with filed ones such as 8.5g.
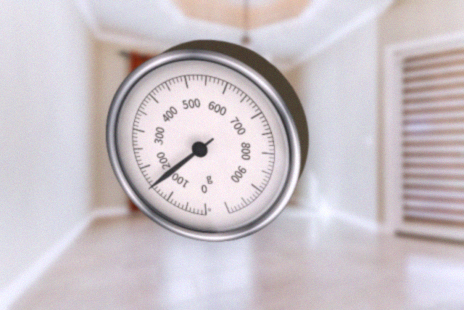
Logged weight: 150g
